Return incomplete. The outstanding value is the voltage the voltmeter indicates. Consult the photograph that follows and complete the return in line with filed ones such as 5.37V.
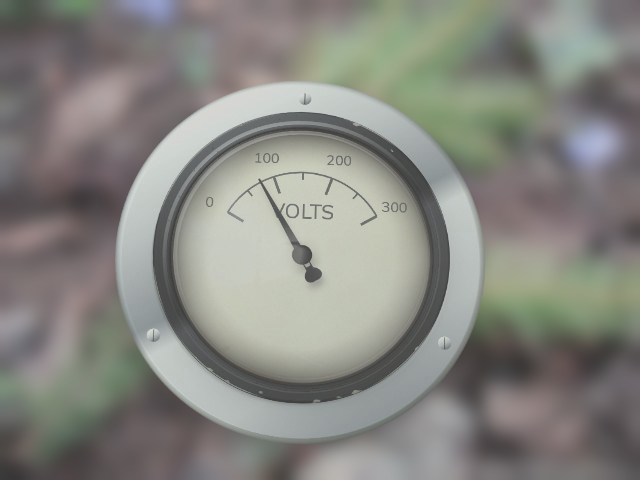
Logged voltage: 75V
